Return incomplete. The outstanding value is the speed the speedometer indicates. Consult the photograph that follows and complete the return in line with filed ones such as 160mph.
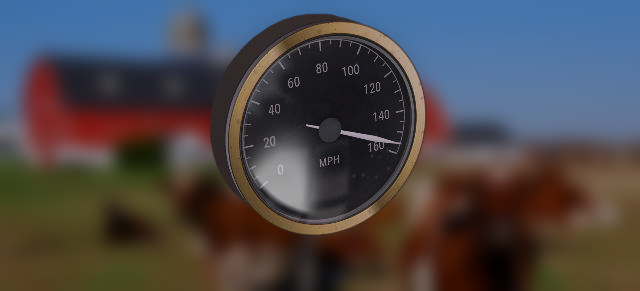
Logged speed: 155mph
